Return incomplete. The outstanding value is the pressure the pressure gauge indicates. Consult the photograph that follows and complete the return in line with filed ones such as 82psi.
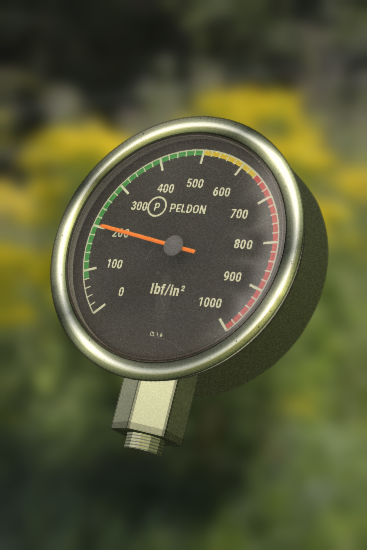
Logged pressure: 200psi
